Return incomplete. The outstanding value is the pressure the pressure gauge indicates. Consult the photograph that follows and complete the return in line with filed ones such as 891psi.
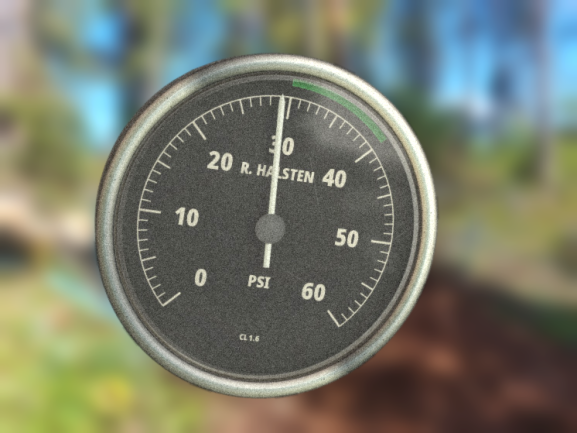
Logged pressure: 29psi
